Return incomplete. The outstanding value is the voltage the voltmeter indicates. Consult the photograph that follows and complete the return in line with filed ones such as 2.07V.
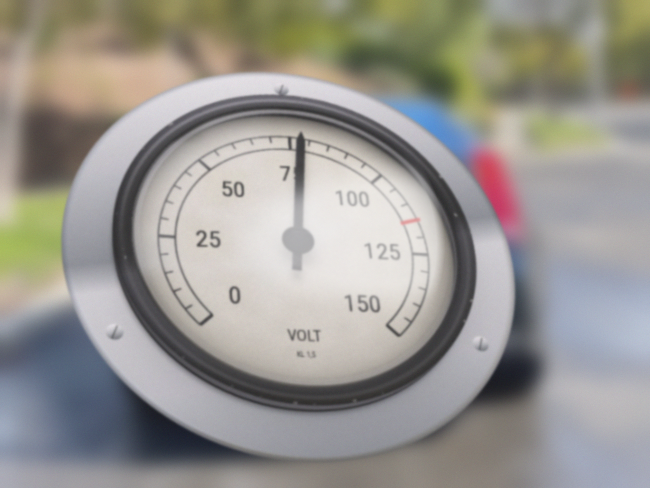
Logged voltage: 77.5V
